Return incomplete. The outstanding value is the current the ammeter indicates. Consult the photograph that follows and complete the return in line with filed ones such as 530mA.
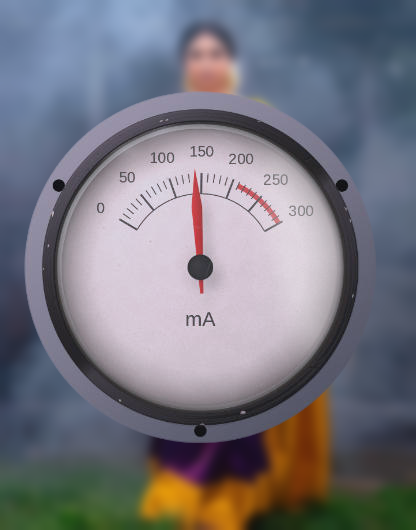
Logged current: 140mA
